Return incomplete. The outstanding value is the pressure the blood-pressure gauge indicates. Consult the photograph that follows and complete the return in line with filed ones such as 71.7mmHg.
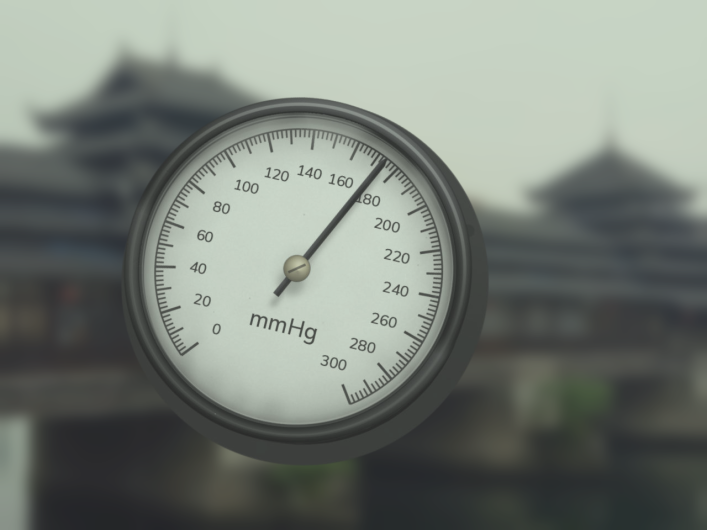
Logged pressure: 174mmHg
